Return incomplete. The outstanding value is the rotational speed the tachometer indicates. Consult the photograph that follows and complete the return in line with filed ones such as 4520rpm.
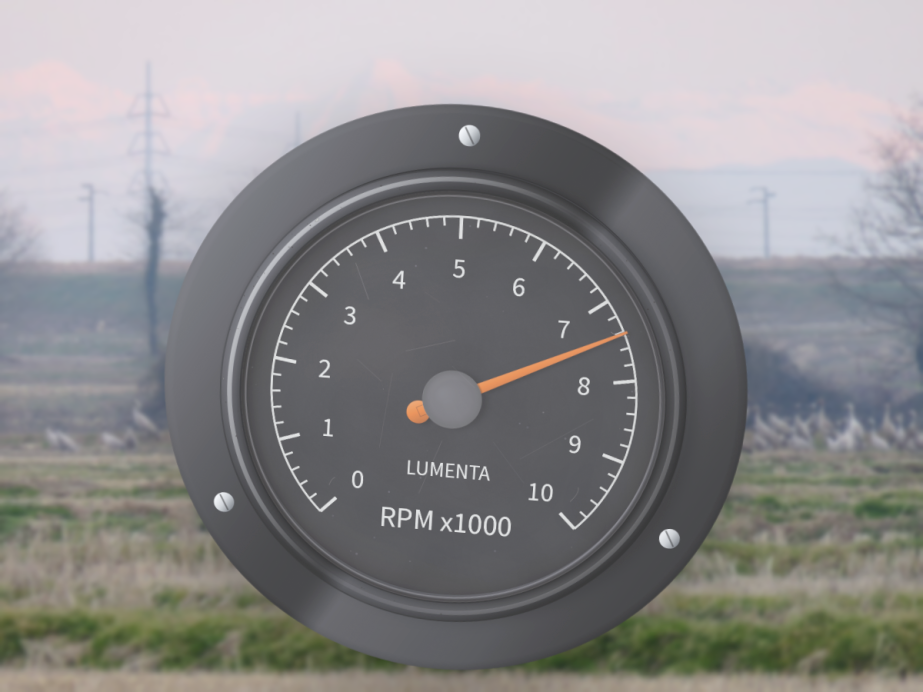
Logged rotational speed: 7400rpm
